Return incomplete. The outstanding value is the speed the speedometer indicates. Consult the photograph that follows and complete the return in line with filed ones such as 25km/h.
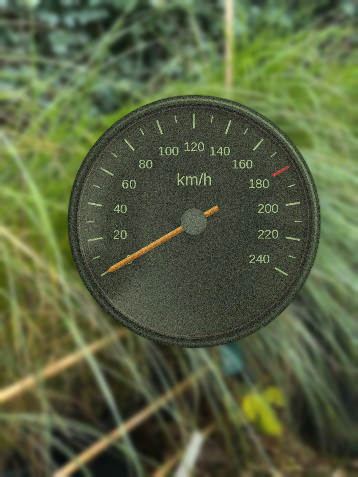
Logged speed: 0km/h
